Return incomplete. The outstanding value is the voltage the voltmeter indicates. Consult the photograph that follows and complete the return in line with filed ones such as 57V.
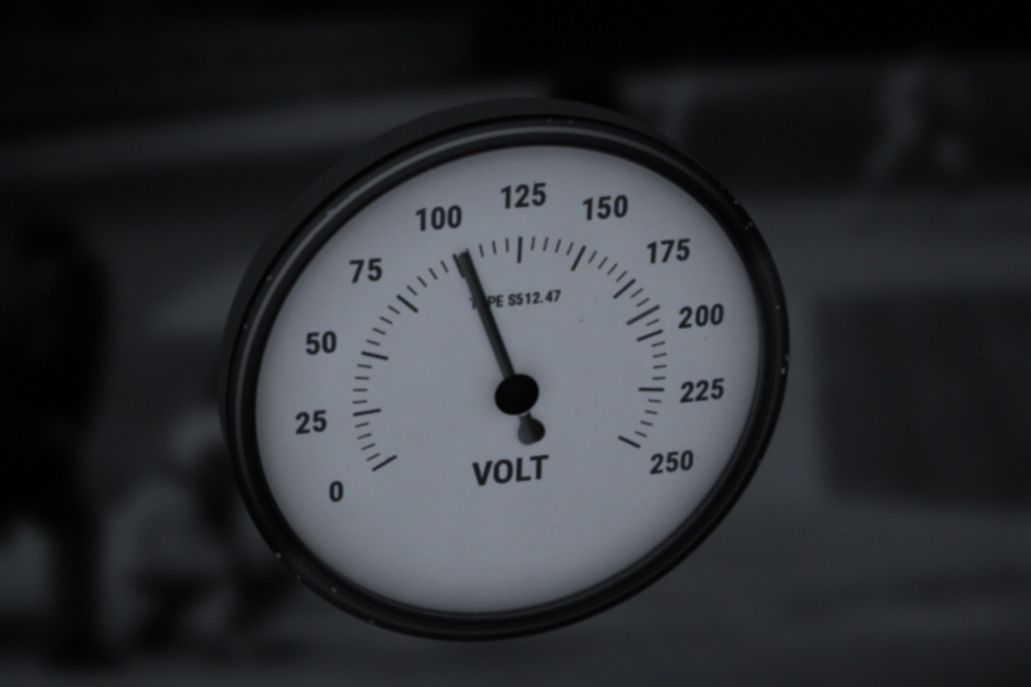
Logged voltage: 102.5V
